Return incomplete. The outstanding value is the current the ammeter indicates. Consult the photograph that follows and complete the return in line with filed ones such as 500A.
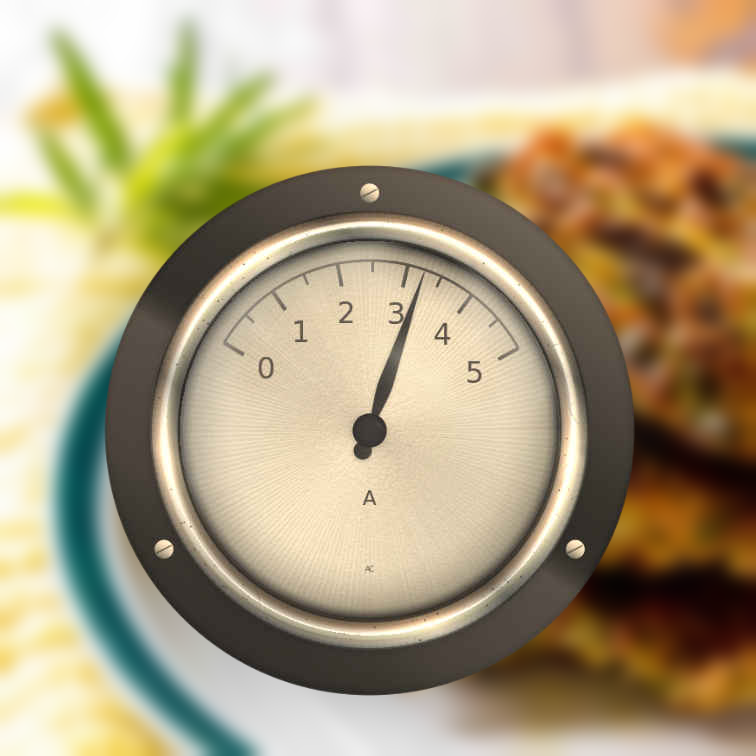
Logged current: 3.25A
